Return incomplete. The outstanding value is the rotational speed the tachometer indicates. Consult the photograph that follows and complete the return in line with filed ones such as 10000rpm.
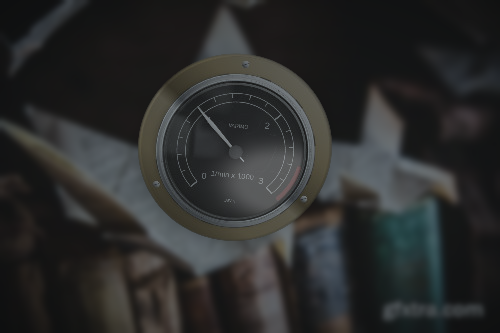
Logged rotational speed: 1000rpm
